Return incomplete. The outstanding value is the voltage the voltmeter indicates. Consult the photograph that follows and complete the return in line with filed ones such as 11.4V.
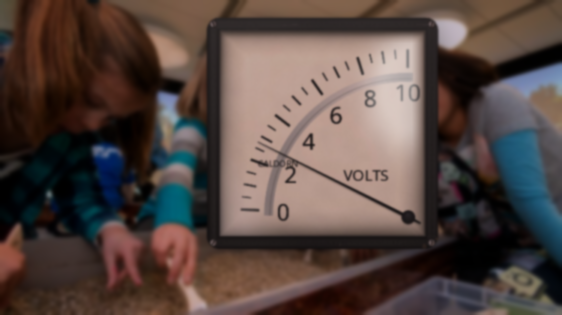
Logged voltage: 2.75V
